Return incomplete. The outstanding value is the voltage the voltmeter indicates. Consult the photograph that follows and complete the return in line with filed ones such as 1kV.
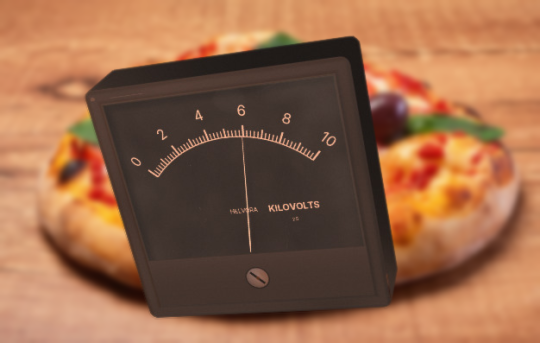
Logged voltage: 6kV
